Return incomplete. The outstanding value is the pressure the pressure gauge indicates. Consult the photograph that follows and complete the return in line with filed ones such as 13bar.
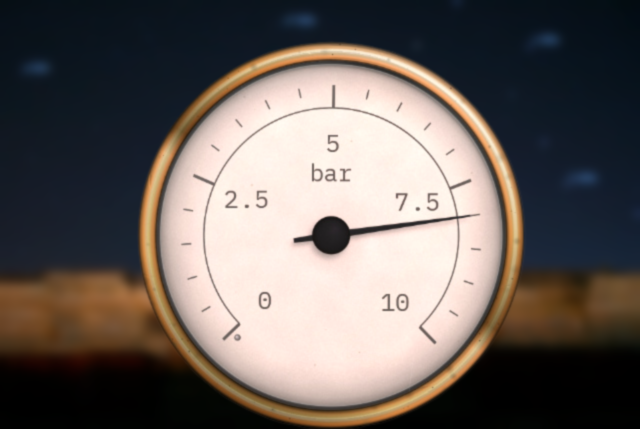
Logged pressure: 8bar
